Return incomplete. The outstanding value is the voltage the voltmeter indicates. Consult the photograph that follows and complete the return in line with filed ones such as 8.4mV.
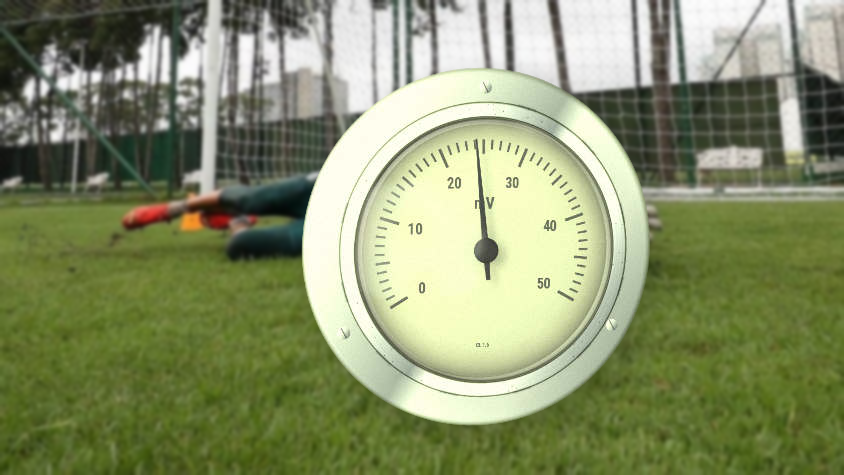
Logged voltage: 24mV
